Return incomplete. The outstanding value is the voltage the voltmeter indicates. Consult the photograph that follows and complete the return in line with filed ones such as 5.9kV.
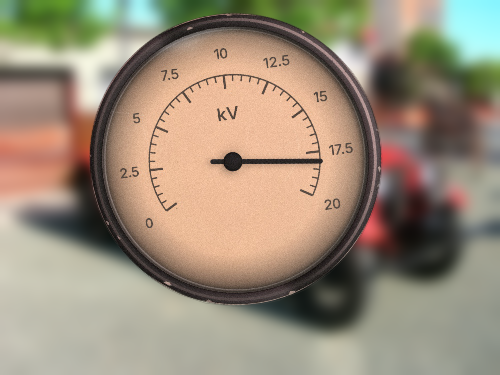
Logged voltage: 18kV
